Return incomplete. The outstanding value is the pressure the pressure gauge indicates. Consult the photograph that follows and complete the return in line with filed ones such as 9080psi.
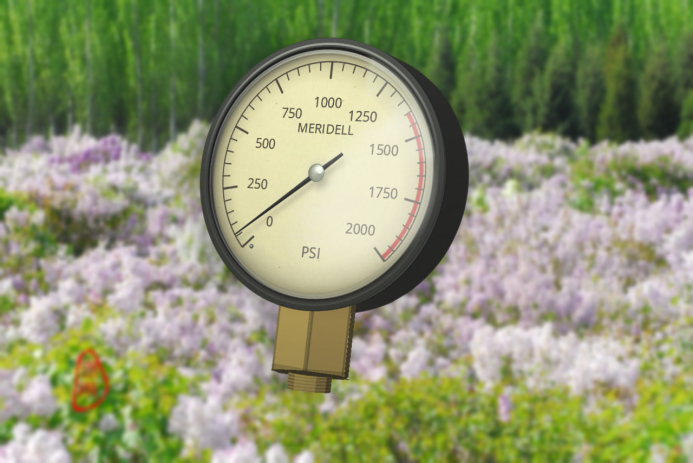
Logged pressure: 50psi
